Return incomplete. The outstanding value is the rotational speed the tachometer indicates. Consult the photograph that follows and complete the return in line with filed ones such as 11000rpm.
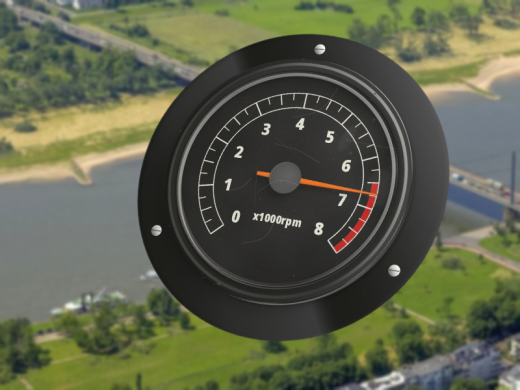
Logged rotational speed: 6750rpm
